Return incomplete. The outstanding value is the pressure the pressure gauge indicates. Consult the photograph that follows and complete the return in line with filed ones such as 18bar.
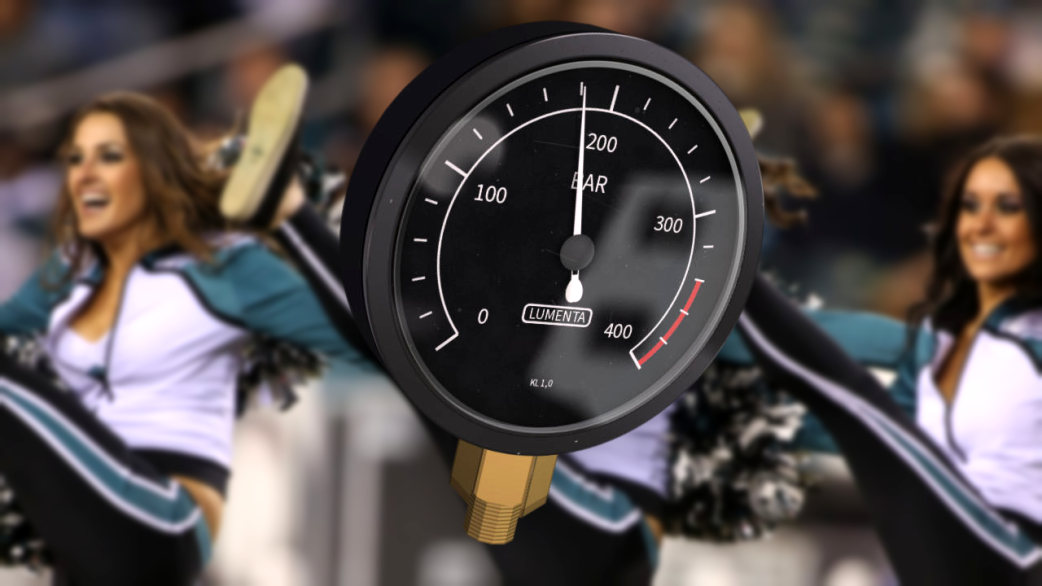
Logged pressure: 180bar
